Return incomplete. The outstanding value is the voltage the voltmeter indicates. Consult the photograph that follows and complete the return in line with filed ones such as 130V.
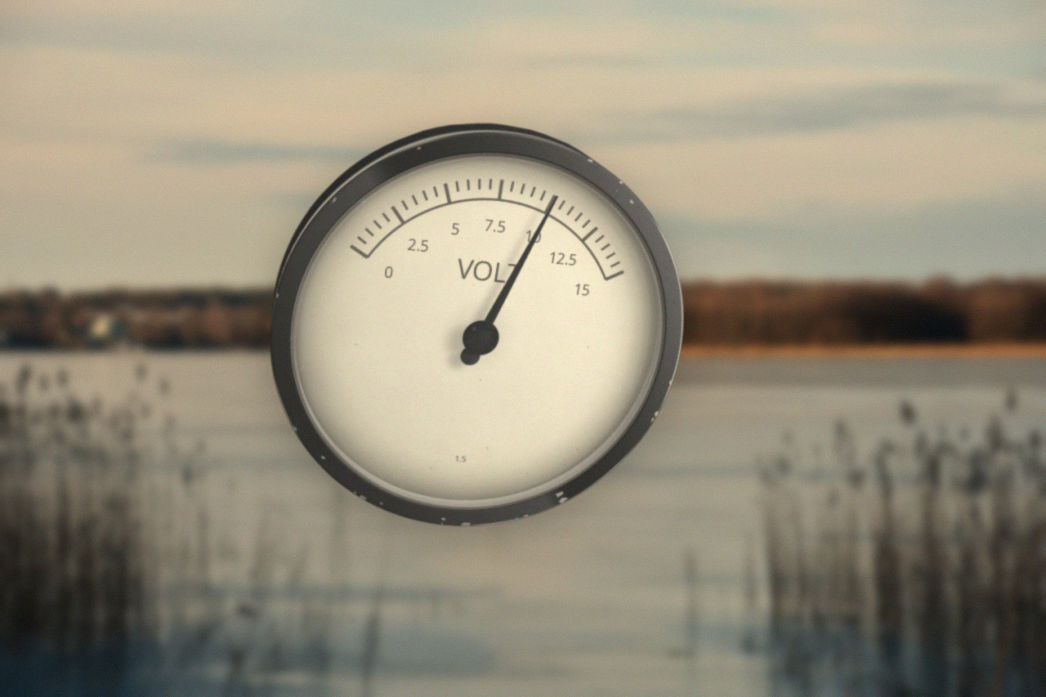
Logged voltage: 10V
